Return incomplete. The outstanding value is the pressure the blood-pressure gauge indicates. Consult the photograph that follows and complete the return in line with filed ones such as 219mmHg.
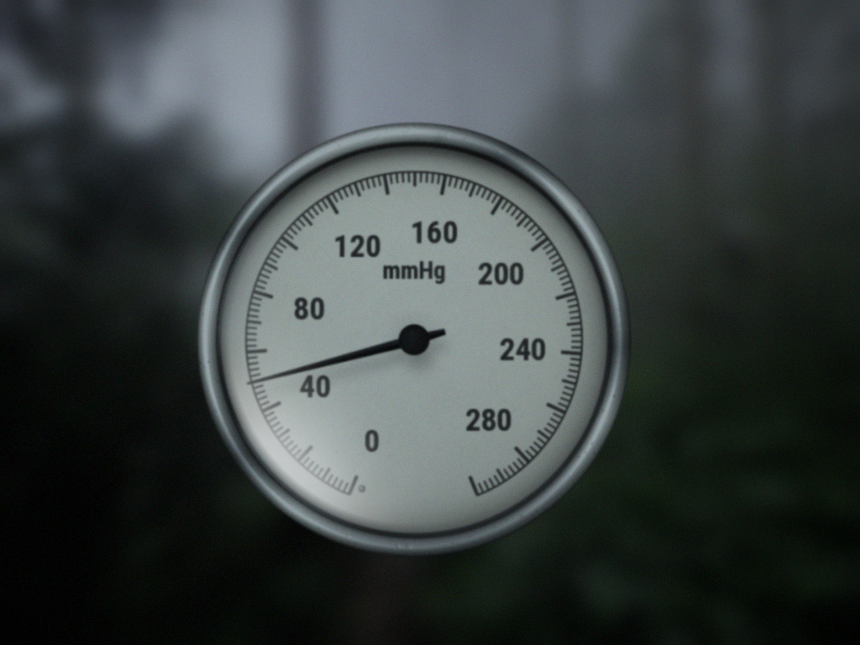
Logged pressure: 50mmHg
